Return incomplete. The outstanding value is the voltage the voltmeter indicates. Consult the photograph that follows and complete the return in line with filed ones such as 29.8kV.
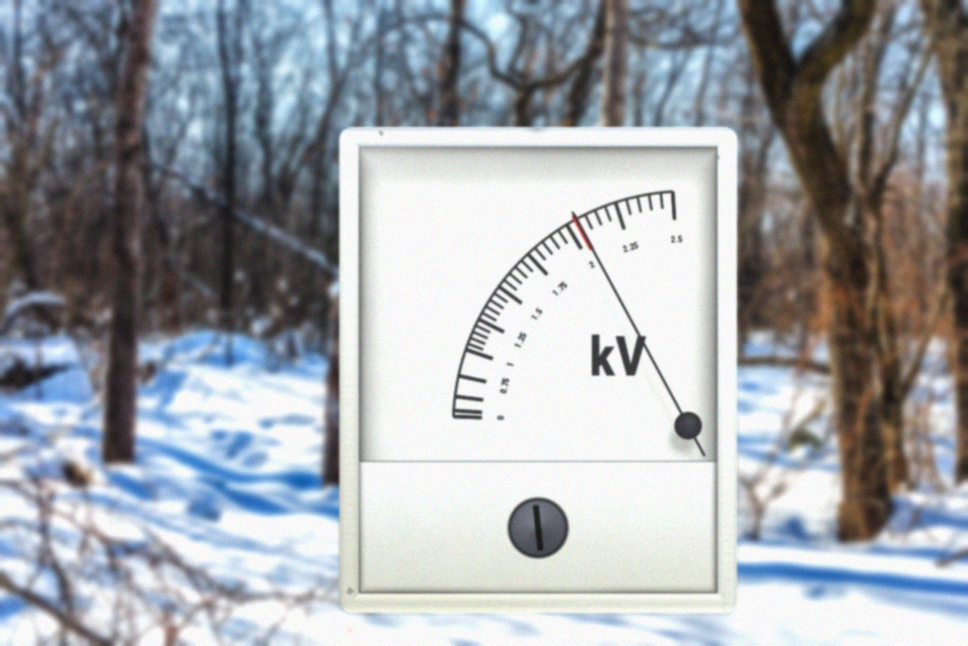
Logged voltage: 2.05kV
